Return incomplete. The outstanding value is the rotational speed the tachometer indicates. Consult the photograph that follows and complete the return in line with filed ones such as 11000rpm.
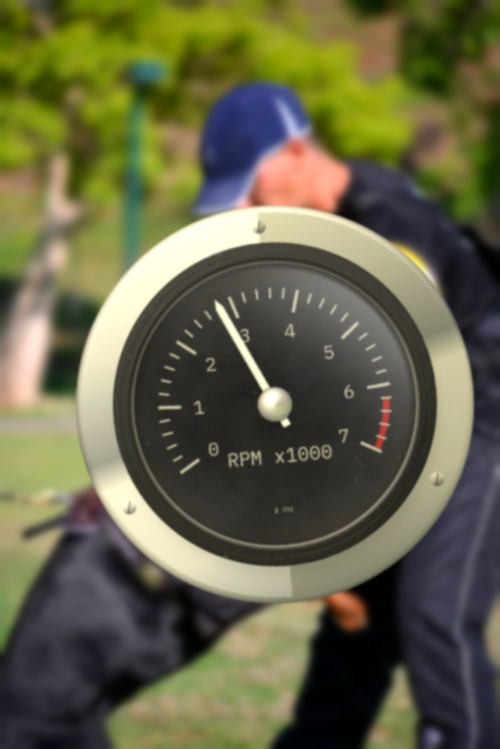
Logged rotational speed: 2800rpm
